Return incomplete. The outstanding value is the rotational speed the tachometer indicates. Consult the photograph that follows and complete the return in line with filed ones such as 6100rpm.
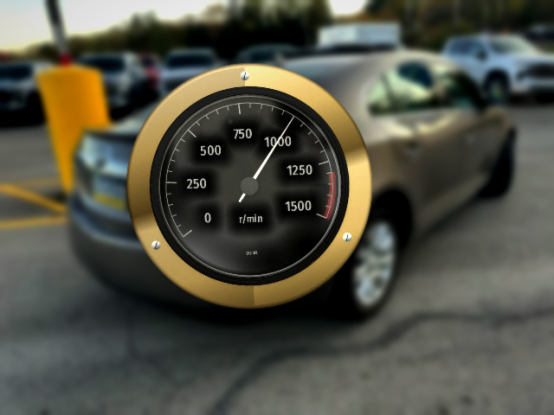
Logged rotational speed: 1000rpm
